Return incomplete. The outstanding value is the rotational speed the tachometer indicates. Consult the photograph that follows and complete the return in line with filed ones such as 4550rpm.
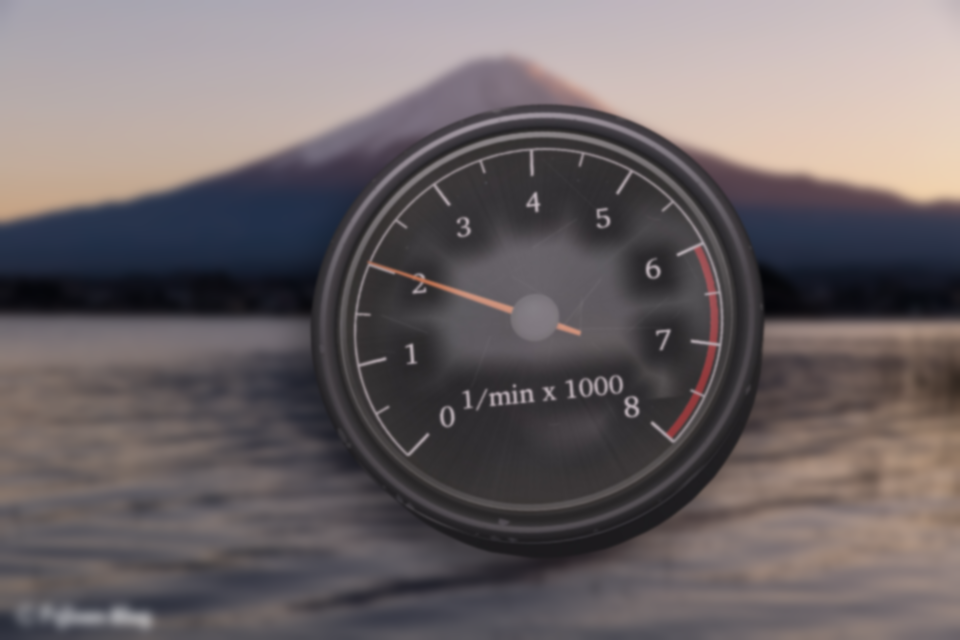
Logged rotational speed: 2000rpm
